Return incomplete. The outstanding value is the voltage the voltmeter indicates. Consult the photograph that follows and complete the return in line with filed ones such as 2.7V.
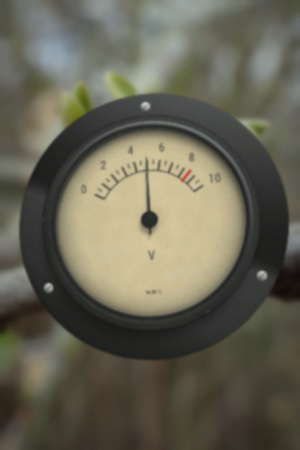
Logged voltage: 5V
